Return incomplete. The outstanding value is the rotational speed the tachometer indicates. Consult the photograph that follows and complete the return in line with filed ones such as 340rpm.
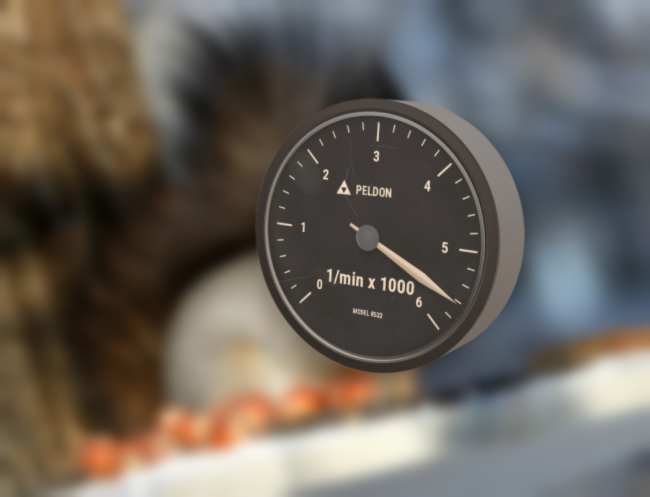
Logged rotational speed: 5600rpm
